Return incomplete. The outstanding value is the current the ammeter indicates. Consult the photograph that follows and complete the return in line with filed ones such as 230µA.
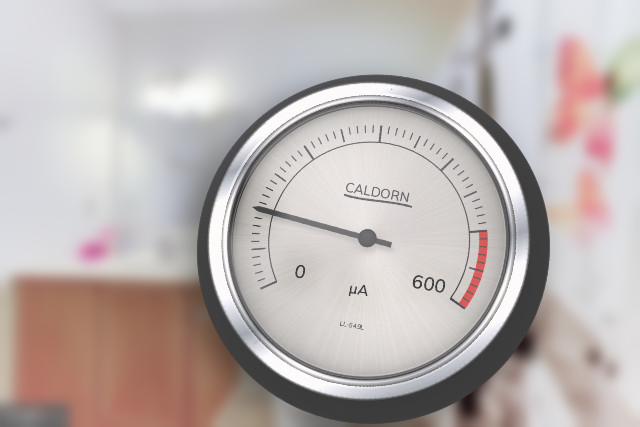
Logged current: 100µA
